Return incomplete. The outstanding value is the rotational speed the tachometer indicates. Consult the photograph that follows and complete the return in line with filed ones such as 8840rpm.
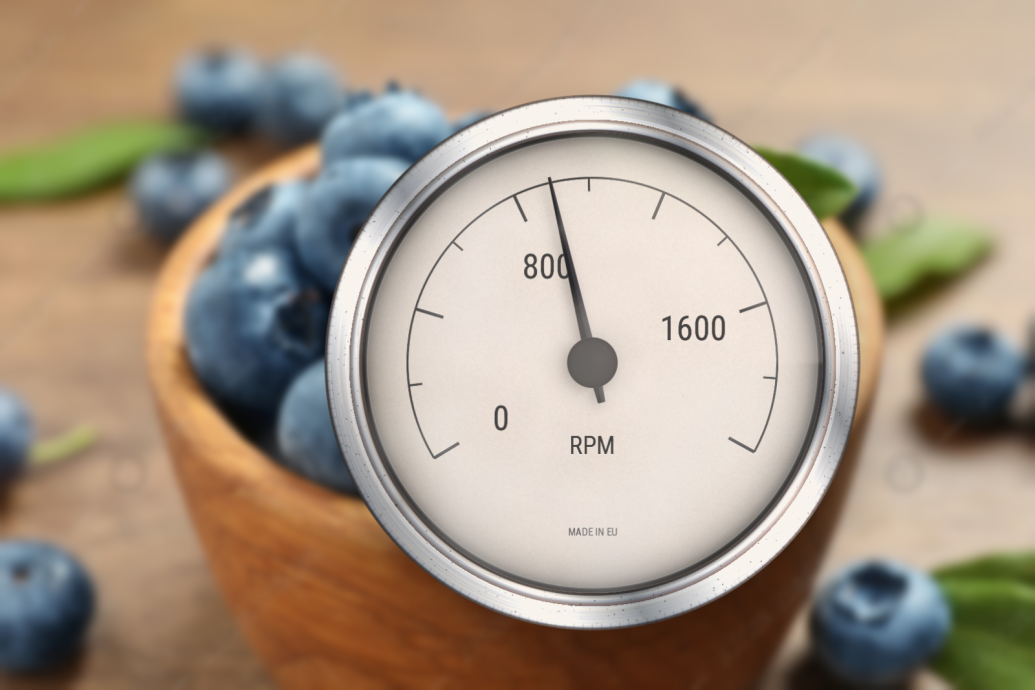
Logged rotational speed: 900rpm
